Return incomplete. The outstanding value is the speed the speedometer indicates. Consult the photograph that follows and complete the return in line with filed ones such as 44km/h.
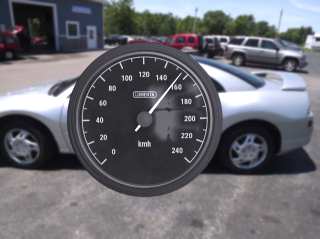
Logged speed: 155km/h
